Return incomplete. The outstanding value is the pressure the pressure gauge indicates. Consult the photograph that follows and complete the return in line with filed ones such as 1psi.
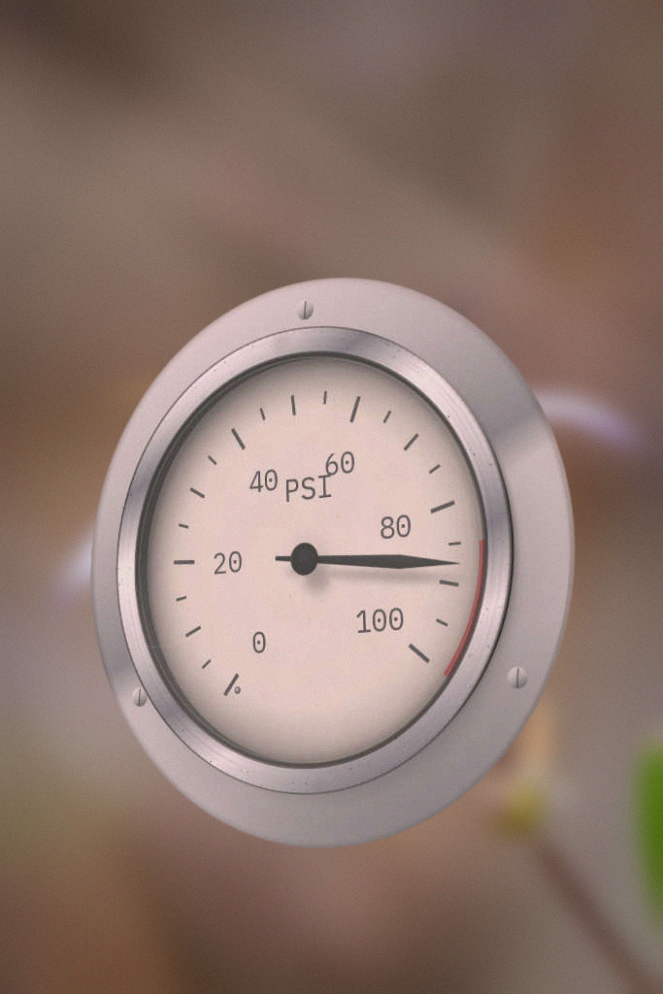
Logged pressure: 87.5psi
